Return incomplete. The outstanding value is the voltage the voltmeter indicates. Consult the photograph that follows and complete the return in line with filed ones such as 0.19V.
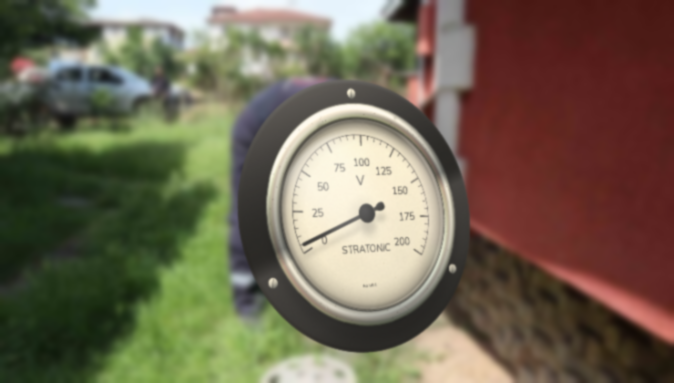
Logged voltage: 5V
